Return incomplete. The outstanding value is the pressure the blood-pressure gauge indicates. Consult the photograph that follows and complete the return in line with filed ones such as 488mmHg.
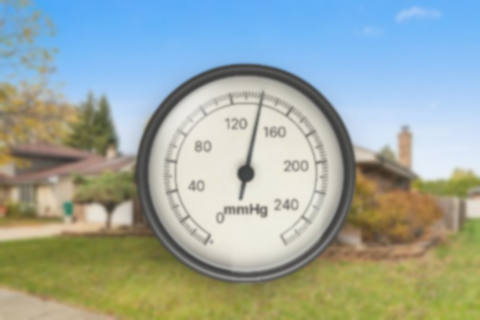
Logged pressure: 140mmHg
